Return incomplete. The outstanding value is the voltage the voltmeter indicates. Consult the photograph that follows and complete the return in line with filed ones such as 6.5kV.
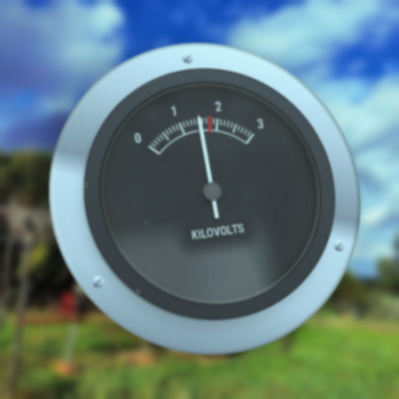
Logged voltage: 1.5kV
